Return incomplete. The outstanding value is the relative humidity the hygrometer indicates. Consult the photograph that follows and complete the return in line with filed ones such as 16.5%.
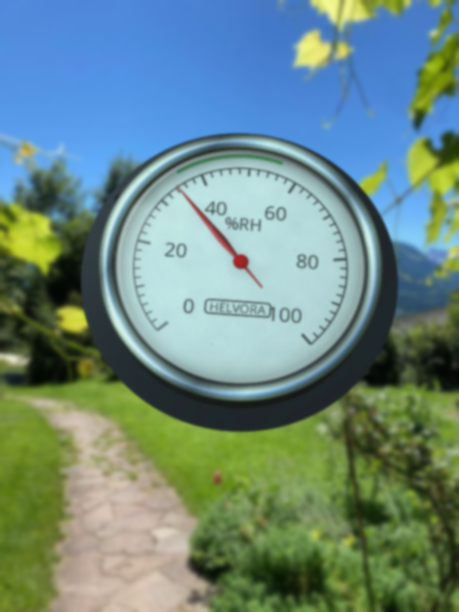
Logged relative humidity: 34%
